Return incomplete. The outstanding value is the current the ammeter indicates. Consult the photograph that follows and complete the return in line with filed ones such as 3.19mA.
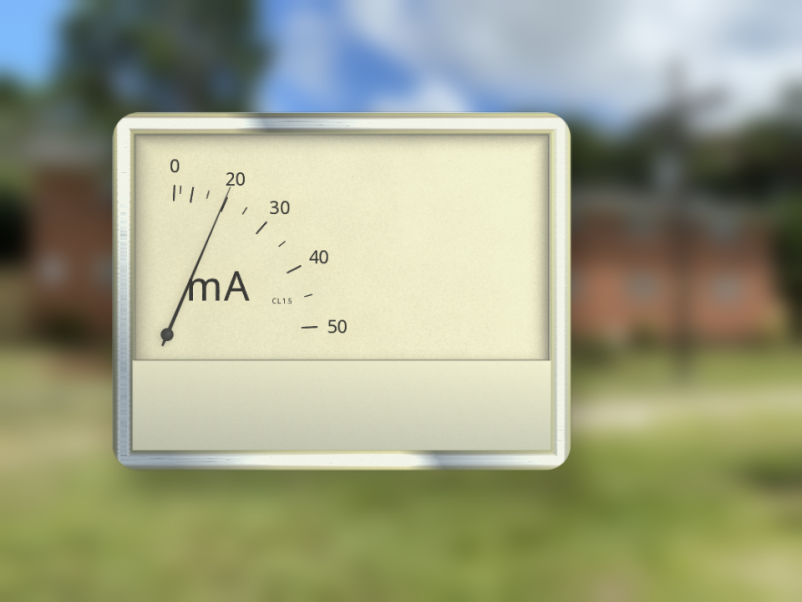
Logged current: 20mA
